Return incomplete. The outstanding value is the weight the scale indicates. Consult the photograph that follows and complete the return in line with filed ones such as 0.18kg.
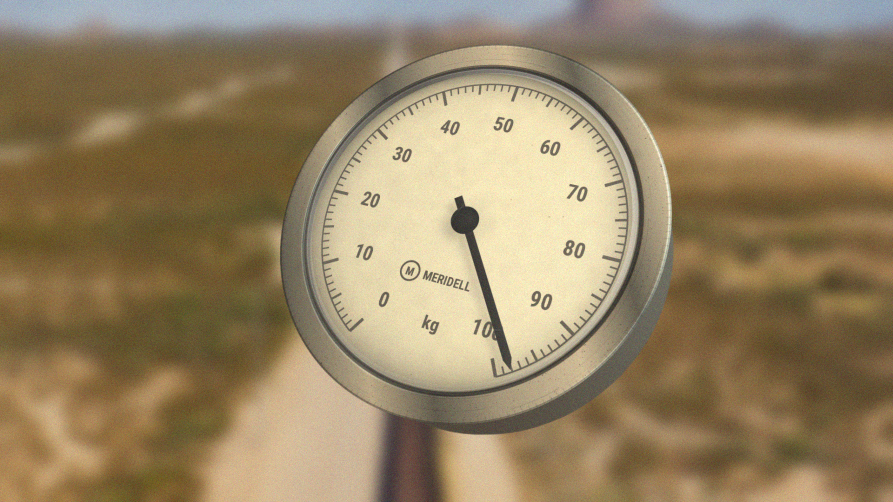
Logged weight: 98kg
